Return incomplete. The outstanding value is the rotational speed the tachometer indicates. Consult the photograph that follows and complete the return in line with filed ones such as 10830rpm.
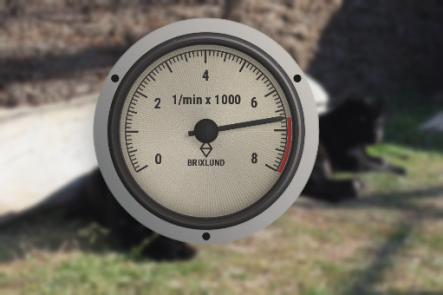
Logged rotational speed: 6700rpm
